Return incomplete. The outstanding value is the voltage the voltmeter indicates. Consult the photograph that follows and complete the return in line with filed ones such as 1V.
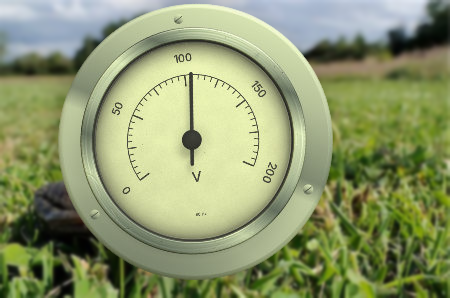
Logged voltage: 105V
